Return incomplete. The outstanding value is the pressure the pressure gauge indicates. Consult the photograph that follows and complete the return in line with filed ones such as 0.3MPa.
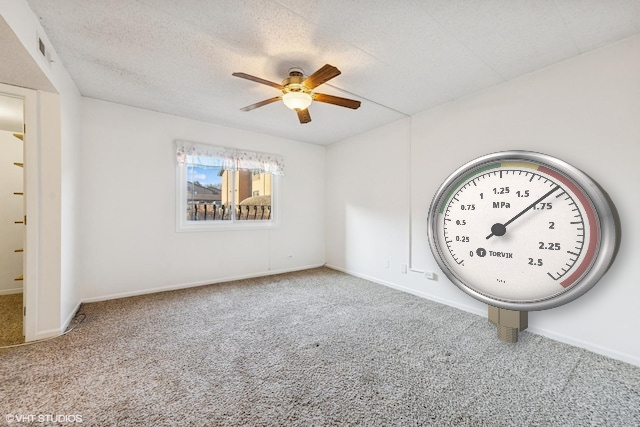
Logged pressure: 1.7MPa
